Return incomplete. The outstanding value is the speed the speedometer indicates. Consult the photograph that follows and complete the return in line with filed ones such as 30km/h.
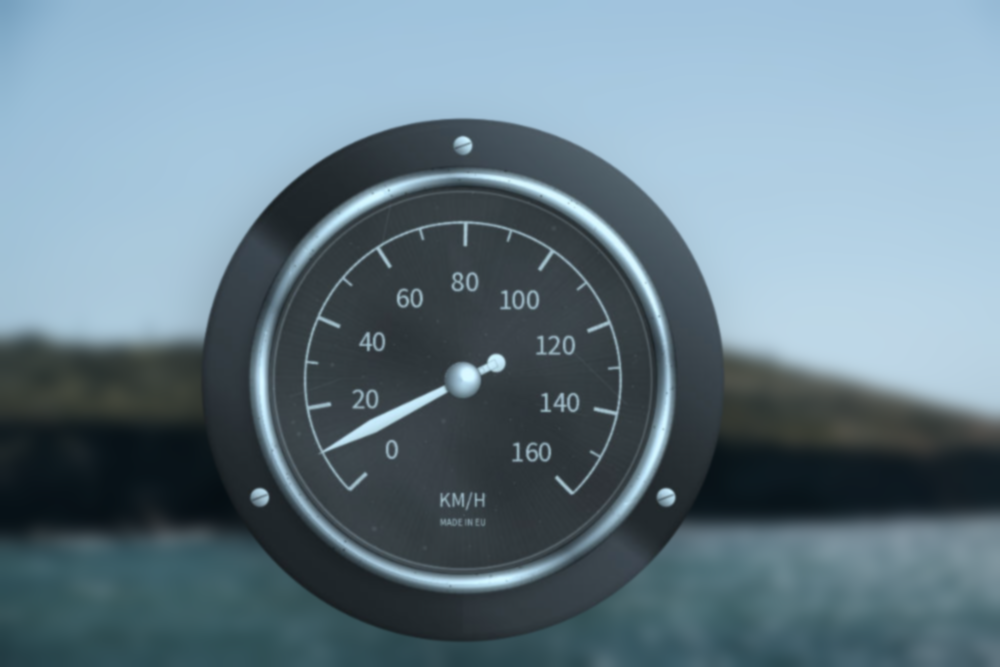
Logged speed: 10km/h
